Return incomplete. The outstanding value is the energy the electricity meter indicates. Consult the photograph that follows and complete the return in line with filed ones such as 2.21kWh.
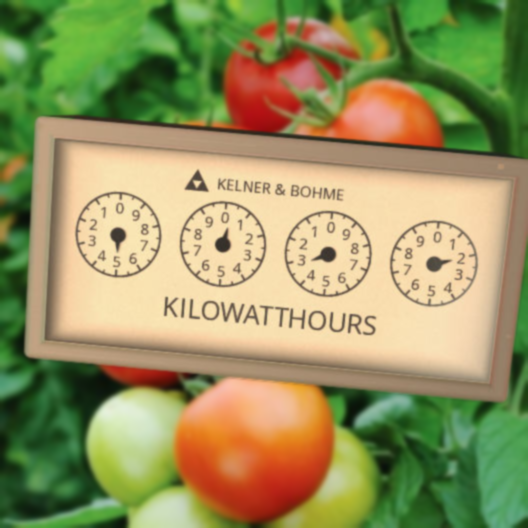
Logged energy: 5032kWh
